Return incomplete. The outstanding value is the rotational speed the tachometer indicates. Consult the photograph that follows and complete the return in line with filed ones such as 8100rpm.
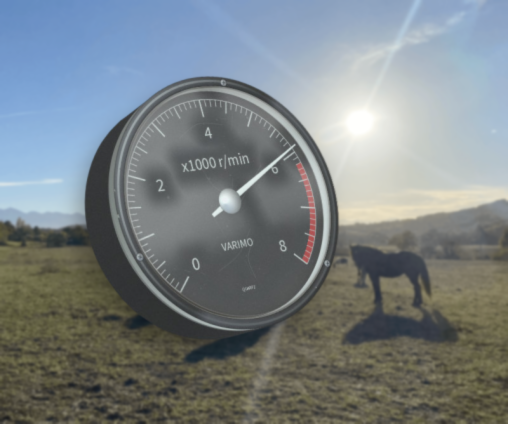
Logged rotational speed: 5900rpm
